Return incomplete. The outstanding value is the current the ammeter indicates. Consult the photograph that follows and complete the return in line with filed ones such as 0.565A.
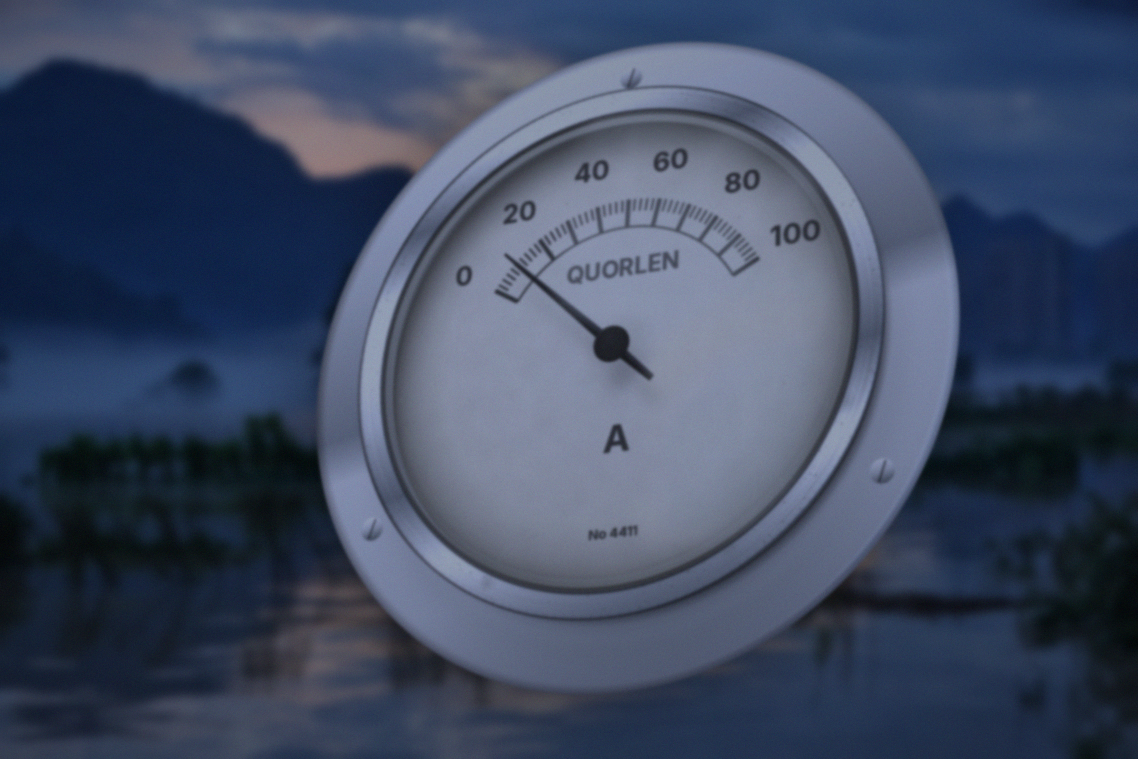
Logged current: 10A
